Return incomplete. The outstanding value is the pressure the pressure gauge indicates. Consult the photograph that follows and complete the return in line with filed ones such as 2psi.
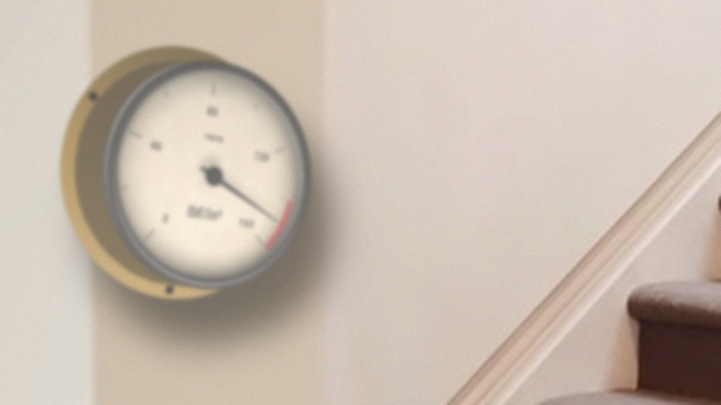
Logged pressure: 150psi
